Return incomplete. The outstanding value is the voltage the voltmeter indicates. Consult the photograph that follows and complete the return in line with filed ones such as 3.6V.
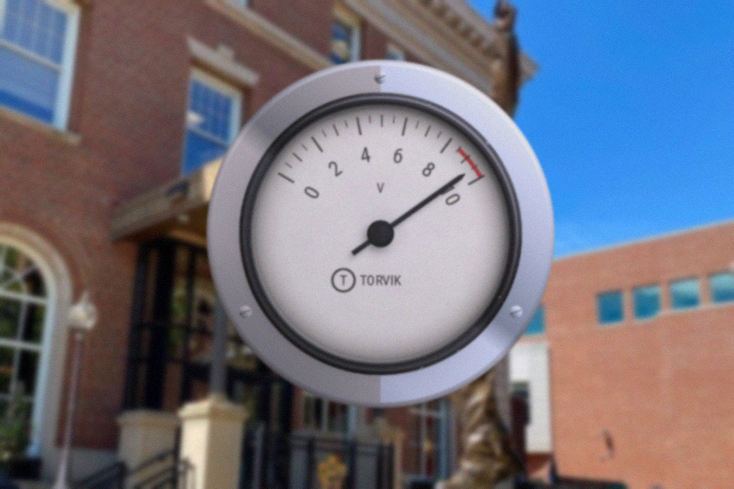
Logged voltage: 9.5V
